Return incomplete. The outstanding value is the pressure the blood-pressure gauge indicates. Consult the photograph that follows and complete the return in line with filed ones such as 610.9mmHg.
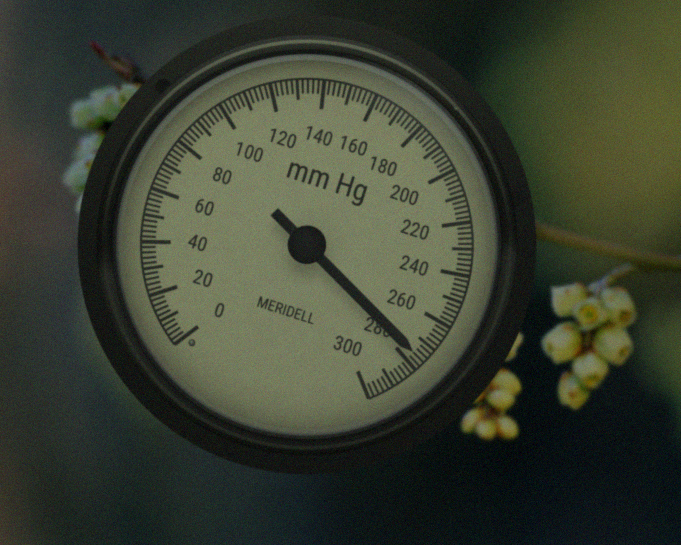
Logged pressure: 276mmHg
